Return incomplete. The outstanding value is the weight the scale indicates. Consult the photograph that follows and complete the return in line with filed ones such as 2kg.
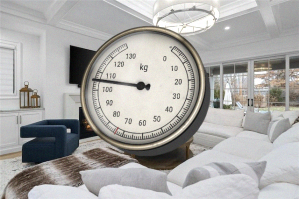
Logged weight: 105kg
